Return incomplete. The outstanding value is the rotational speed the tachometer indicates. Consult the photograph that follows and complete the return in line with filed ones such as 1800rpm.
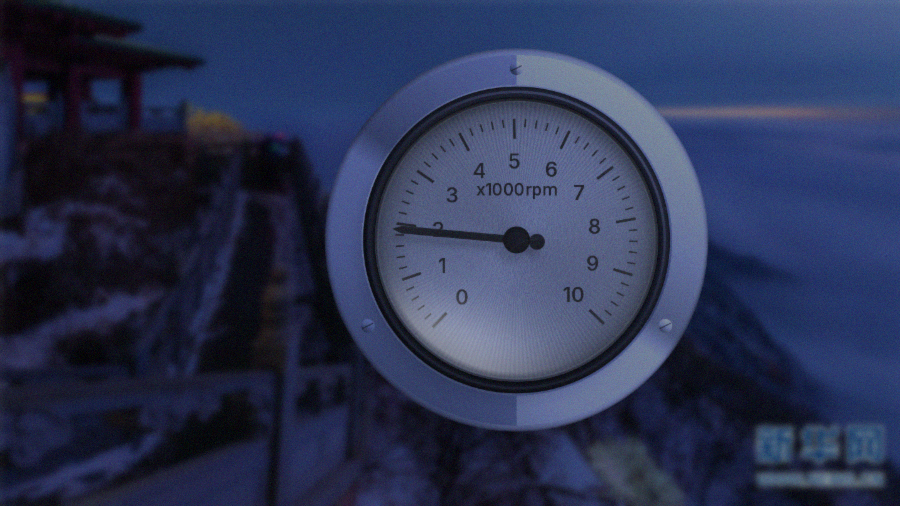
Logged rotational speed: 1900rpm
